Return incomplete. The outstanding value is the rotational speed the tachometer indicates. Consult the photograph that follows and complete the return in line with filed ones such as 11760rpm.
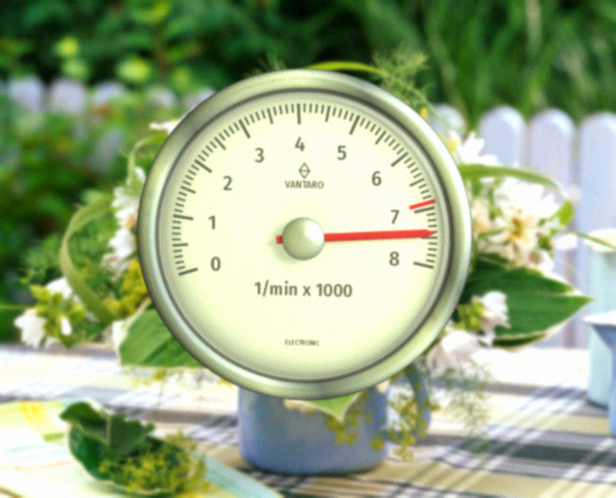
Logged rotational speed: 7400rpm
